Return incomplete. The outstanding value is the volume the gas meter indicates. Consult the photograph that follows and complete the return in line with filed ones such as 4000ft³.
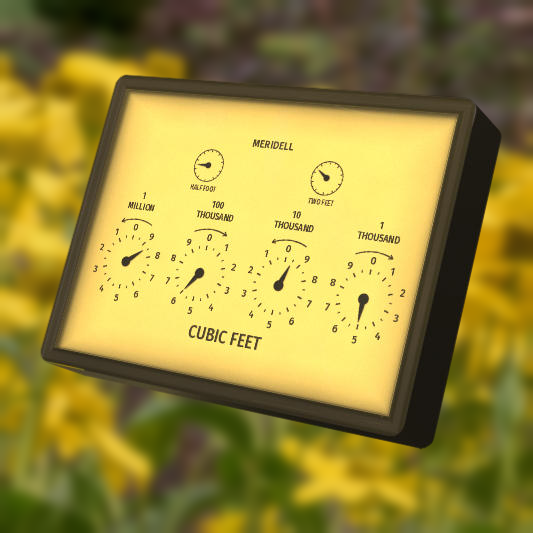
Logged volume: 859500ft³
